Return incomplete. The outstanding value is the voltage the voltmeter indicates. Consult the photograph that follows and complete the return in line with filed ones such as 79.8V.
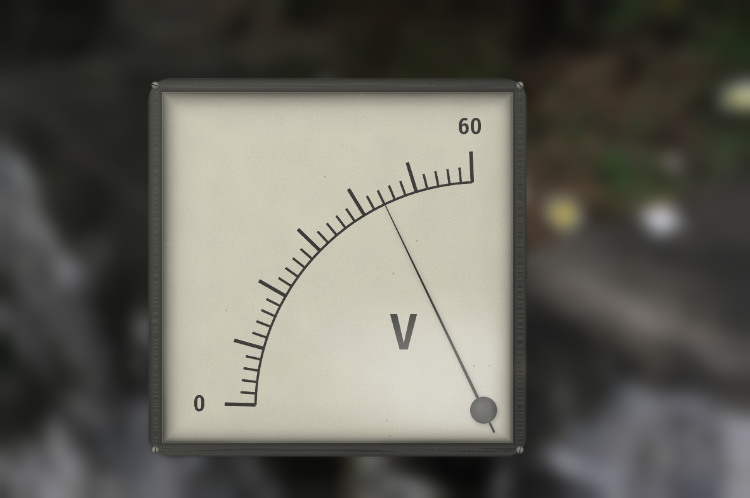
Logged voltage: 44V
